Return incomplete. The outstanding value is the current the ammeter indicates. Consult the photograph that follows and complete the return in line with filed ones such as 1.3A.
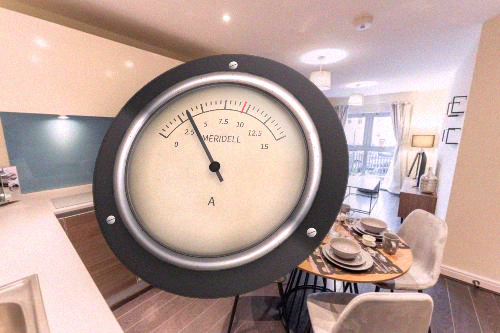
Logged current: 3.5A
